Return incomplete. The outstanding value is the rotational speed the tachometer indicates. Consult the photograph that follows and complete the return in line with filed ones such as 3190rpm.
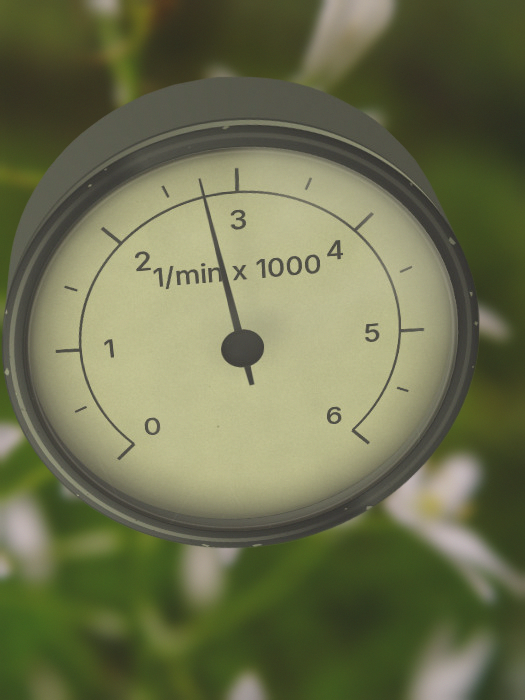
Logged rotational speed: 2750rpm
